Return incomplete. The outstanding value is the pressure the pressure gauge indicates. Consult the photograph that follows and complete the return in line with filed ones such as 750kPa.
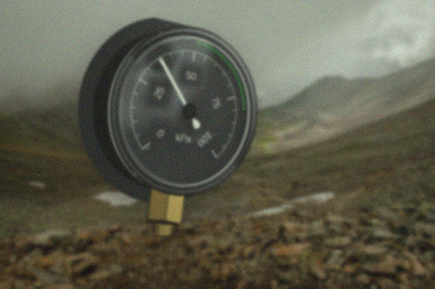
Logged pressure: 35kPa
